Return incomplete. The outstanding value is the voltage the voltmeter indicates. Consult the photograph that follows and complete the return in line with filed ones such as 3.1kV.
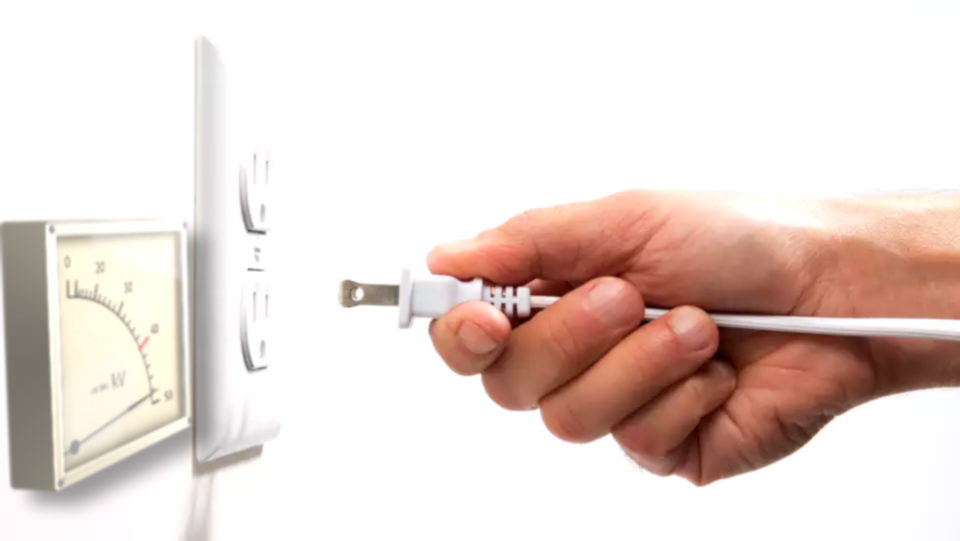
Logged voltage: 48kV
